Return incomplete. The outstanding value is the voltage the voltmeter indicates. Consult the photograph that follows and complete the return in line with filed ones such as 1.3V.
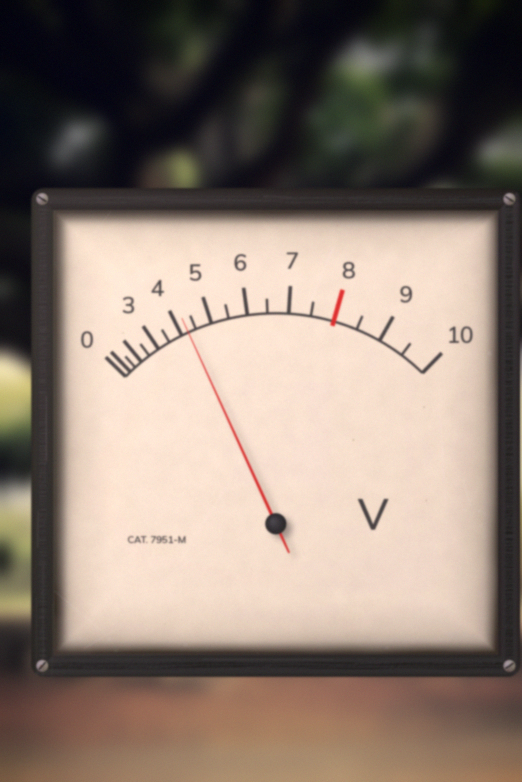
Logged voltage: 4.25V
